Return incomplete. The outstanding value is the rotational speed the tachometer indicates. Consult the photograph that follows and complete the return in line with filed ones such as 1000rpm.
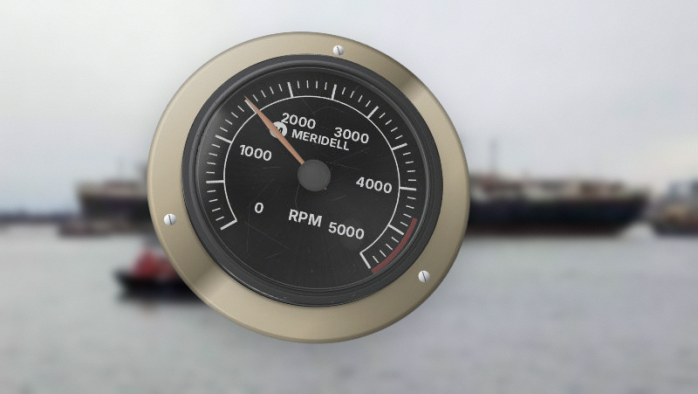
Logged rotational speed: 1500rpm
